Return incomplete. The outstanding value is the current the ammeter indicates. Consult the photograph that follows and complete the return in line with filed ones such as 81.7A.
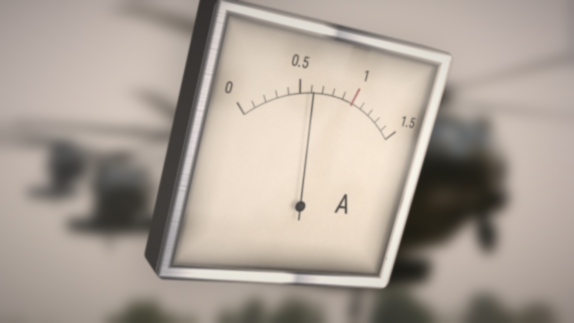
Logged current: 0.6A
